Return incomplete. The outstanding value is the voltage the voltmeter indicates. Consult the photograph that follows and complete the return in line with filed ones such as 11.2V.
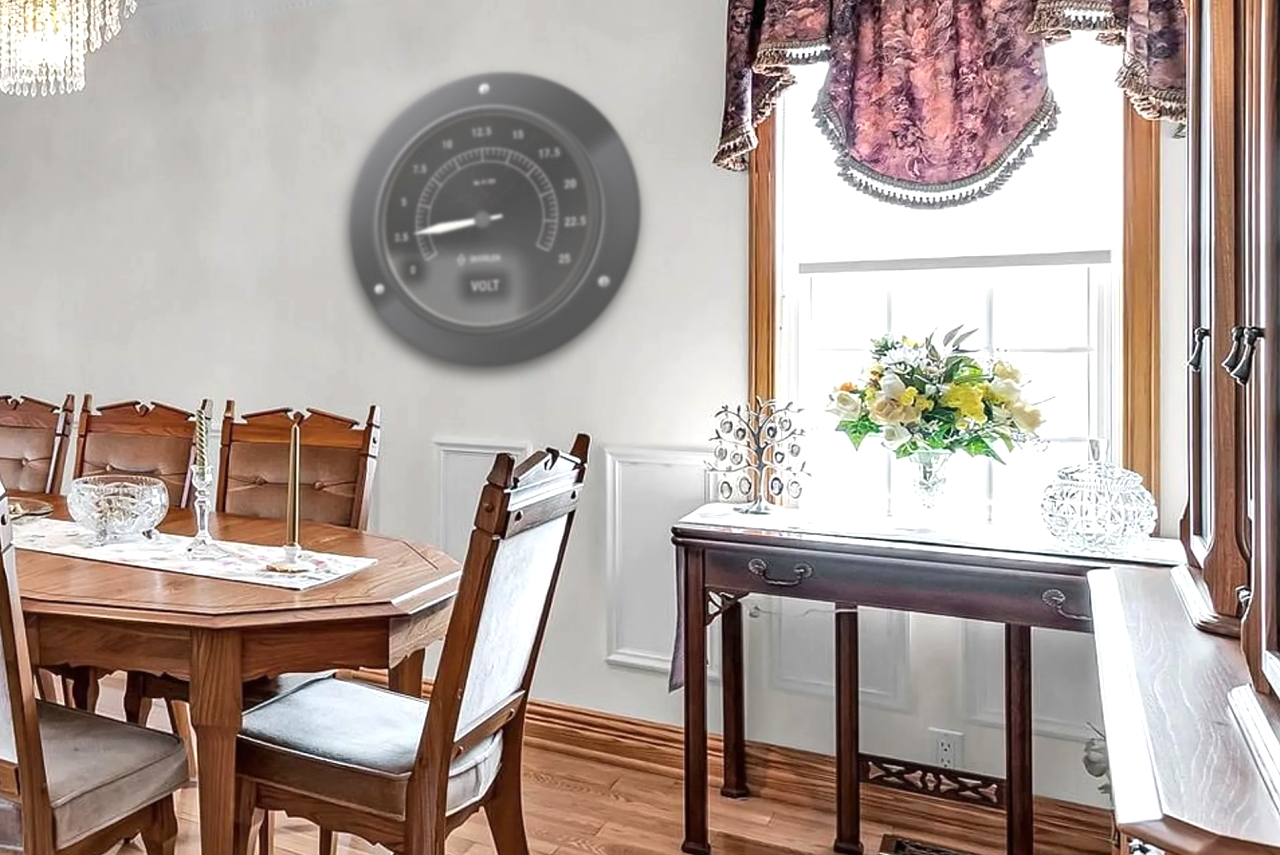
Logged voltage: 2.5V
